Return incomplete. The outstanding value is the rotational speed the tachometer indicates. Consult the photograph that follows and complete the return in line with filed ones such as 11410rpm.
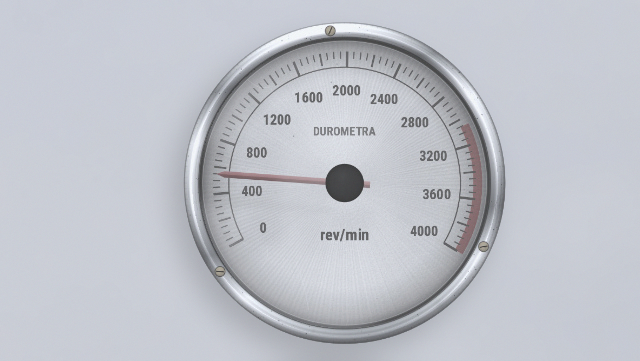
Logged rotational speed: 550rpm
